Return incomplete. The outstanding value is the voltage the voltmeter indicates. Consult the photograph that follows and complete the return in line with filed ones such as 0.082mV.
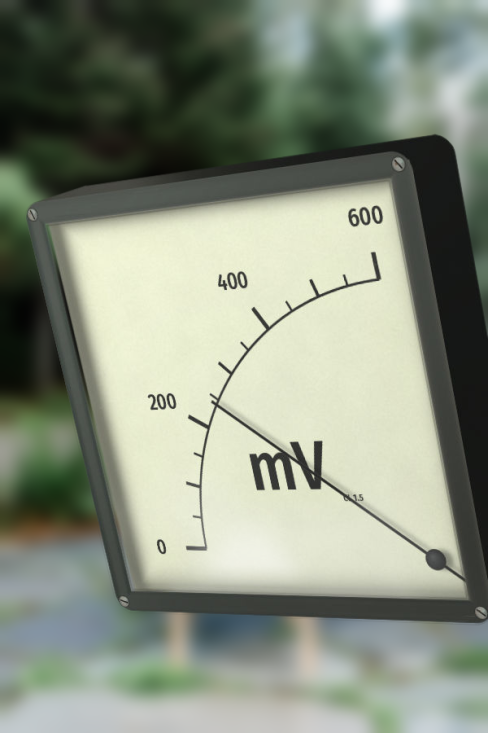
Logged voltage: 250mV
